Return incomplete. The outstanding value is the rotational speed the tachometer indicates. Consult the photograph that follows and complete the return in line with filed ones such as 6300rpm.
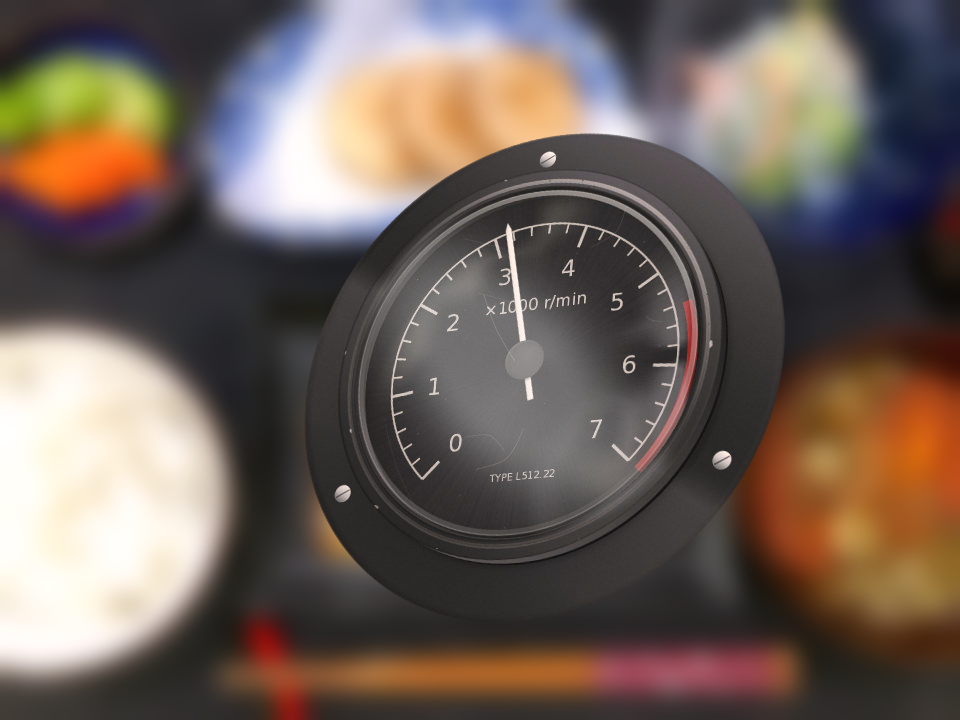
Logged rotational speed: 3200rpm
